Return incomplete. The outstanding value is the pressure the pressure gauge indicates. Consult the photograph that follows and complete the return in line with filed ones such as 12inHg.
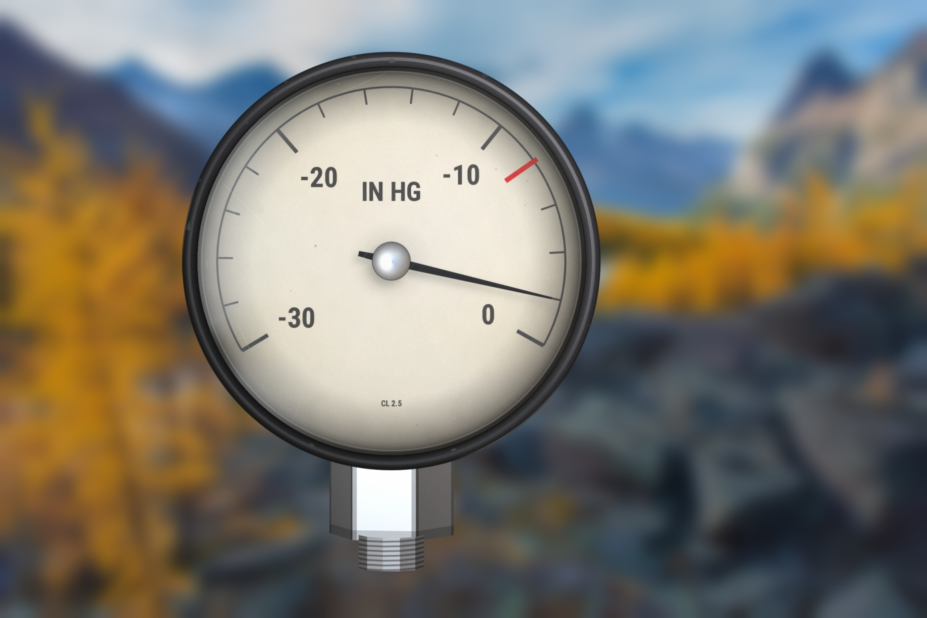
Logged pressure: -2inHg
